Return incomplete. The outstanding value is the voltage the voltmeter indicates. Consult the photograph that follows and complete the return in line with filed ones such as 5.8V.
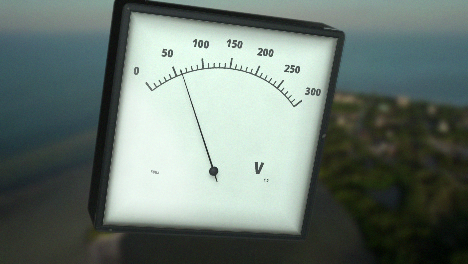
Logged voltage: 60V
